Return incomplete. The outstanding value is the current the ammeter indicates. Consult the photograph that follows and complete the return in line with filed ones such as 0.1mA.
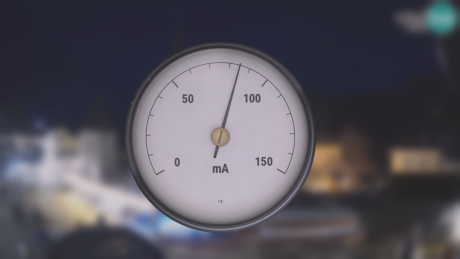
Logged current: 85mA
